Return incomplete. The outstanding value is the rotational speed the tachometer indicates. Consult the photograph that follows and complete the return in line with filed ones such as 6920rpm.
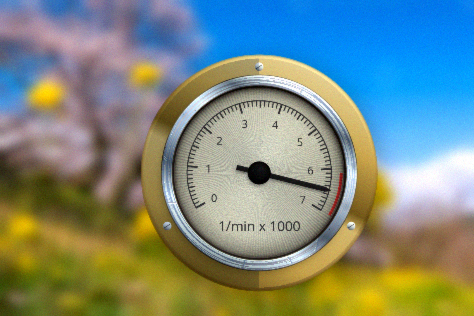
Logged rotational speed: 6500rpm
